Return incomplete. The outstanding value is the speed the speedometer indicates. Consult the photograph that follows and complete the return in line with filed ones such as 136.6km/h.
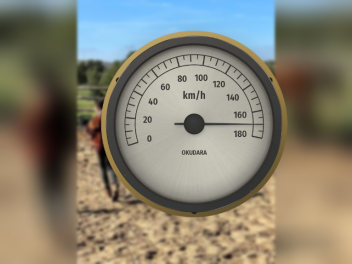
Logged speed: 170km/h
